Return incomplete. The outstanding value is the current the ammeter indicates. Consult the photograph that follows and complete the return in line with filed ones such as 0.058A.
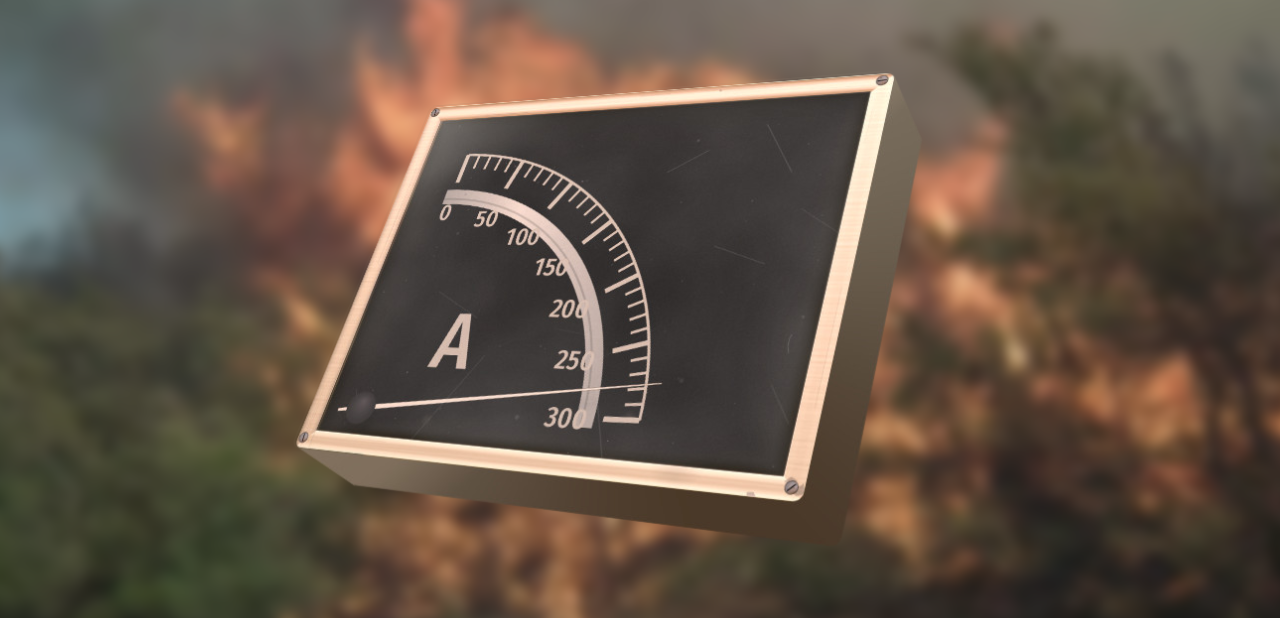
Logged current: 280A
